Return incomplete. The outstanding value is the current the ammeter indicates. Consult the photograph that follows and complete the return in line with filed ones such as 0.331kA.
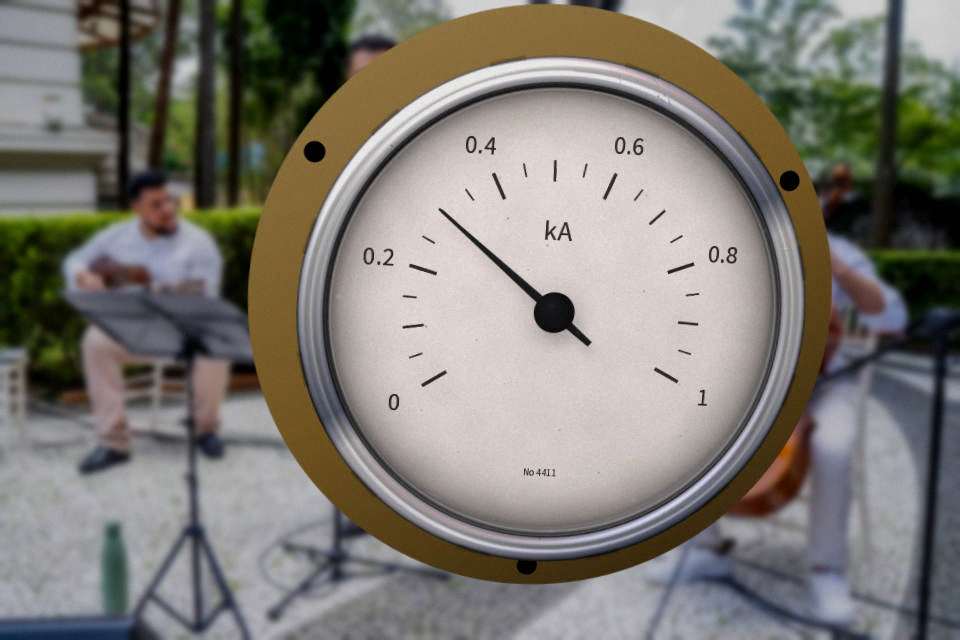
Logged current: 0.3kA
